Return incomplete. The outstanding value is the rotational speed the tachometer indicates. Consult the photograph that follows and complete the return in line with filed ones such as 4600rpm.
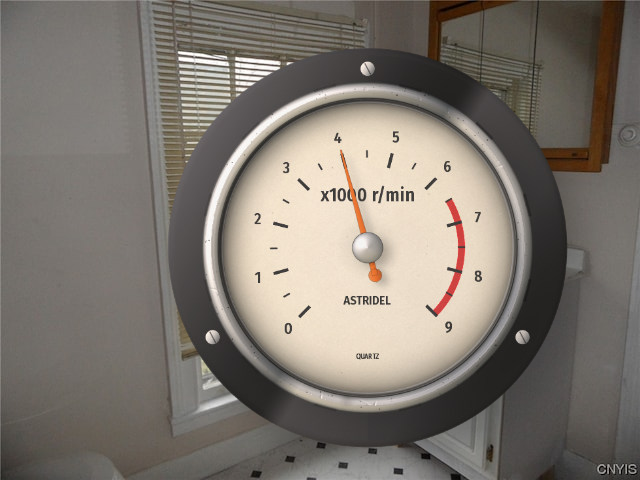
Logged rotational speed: 4000rpm
